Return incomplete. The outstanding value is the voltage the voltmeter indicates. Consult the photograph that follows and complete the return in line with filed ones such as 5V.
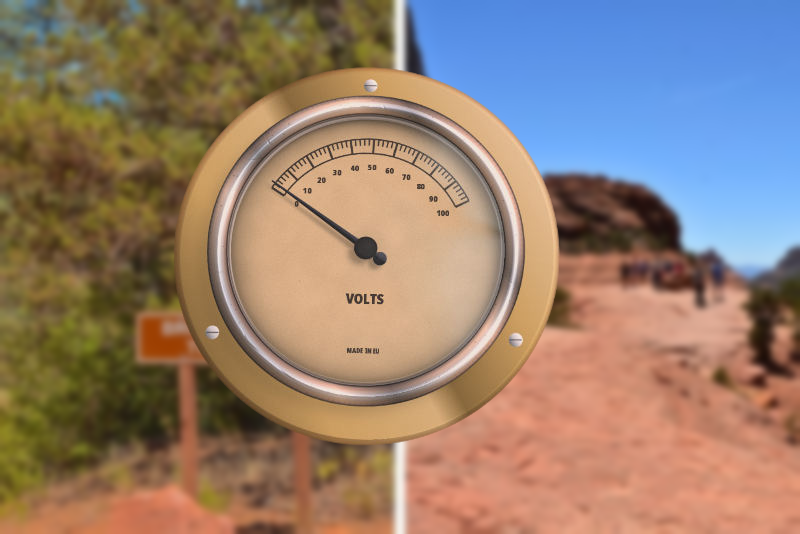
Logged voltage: 2V
